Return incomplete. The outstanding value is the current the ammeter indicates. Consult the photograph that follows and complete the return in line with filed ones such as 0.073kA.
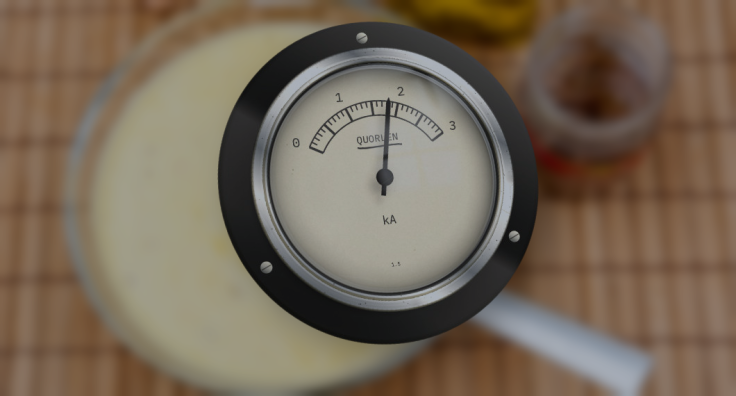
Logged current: 1.8kA
